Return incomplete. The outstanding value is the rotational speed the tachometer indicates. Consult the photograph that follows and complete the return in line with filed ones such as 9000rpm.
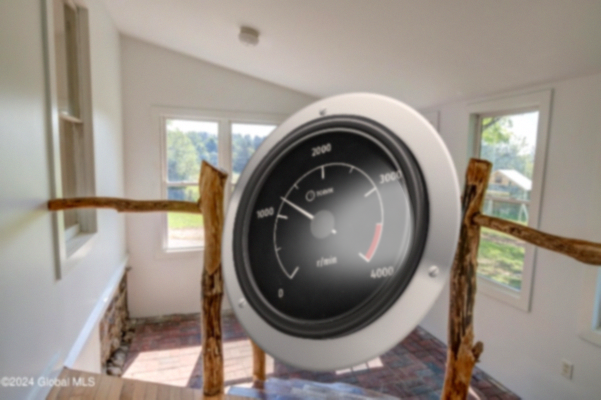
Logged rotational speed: 1250rpm
